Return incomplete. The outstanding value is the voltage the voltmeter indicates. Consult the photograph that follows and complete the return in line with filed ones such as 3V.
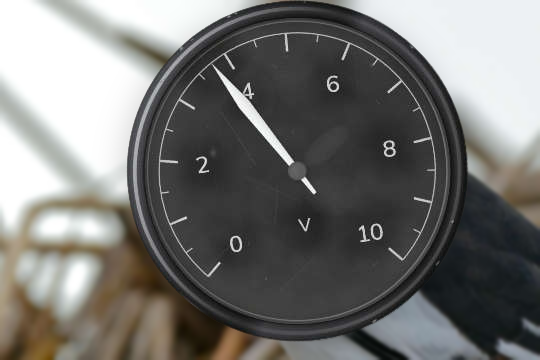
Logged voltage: 3.75V
